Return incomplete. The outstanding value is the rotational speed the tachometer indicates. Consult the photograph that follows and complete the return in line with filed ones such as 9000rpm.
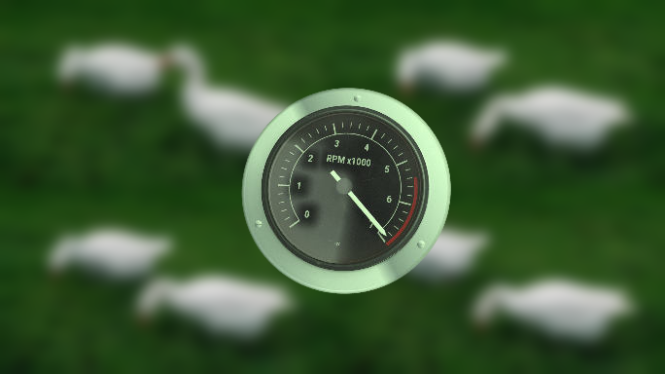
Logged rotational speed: 6900rpm
